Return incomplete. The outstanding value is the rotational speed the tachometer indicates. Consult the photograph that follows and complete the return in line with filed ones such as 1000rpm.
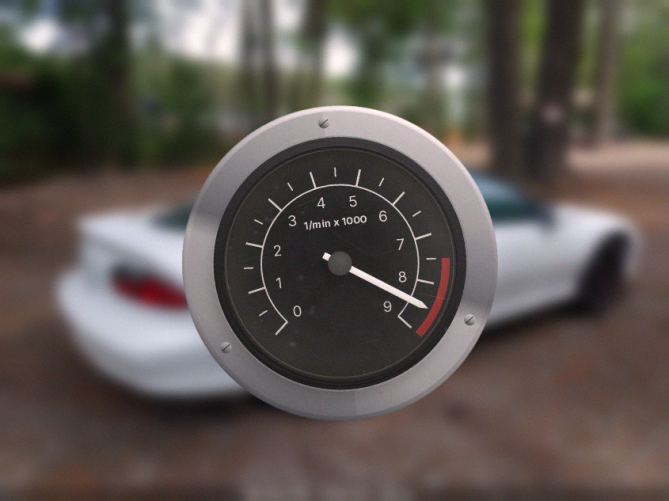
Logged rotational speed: 8500rpm
